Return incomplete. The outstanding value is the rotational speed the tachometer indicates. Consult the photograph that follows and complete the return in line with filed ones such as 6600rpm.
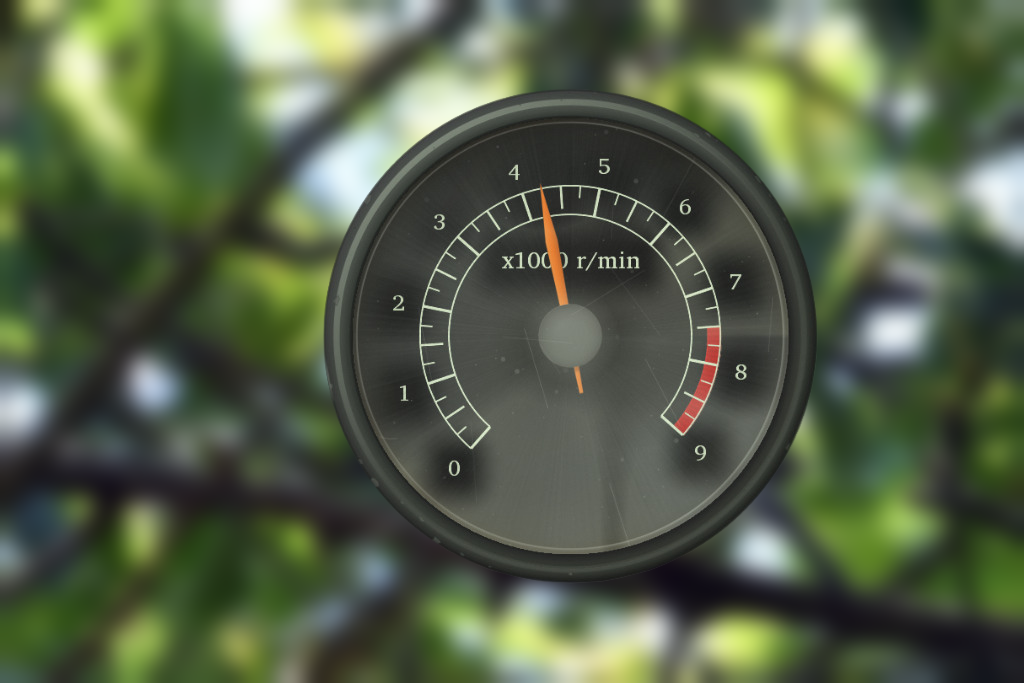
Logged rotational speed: 4250rpm
